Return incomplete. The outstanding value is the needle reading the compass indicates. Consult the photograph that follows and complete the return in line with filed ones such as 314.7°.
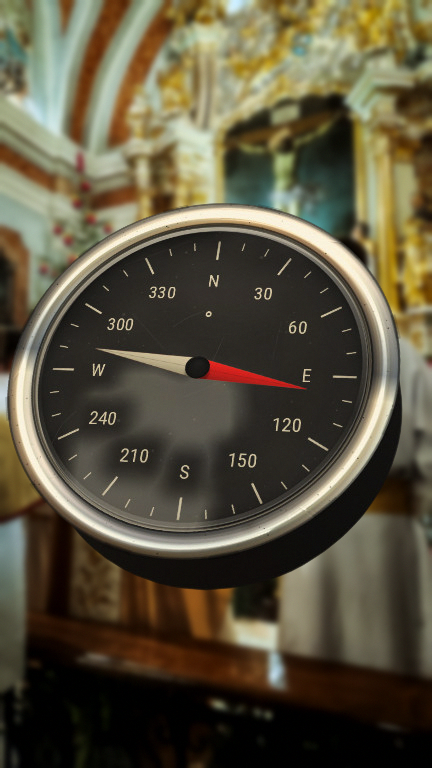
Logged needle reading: 100°
